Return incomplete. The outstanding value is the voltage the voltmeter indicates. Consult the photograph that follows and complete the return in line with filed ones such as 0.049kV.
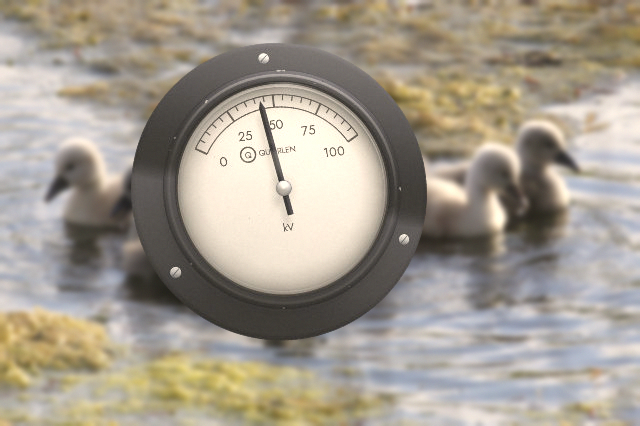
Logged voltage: 42.5kV
